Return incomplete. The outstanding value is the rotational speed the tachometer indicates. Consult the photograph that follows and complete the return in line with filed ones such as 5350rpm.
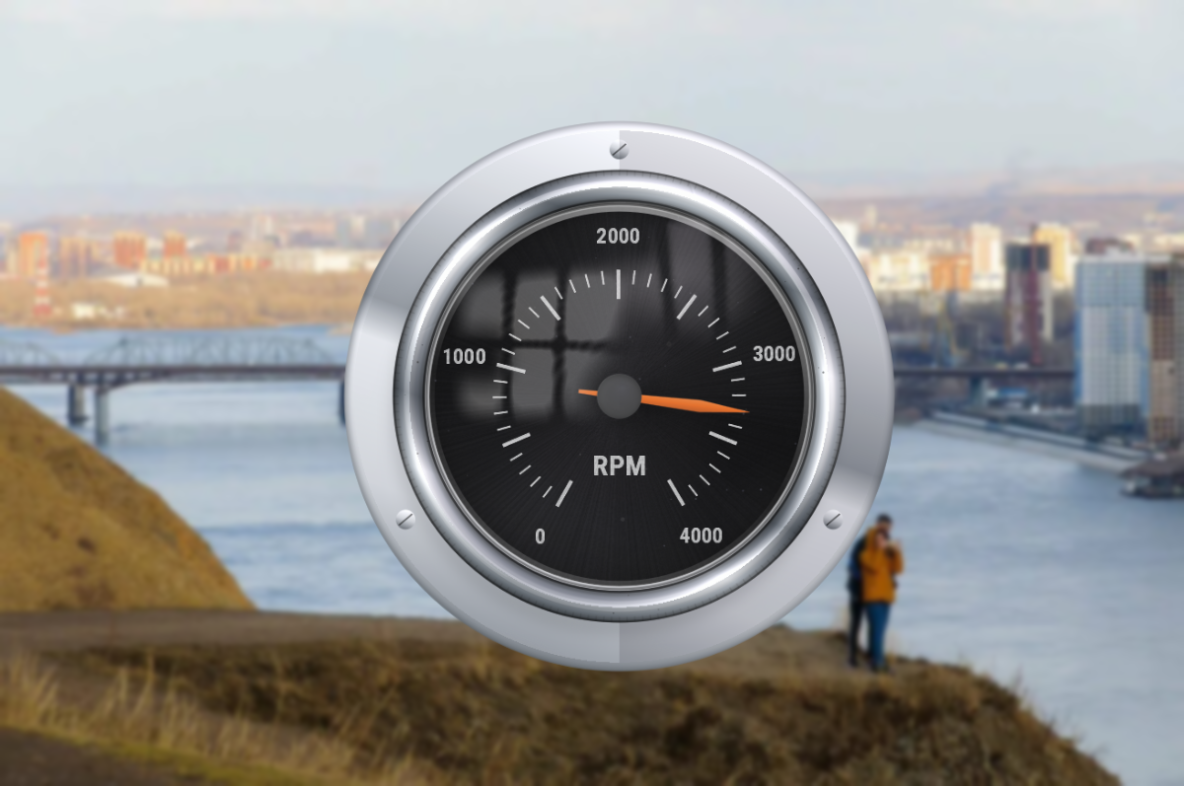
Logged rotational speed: 3300rpm
